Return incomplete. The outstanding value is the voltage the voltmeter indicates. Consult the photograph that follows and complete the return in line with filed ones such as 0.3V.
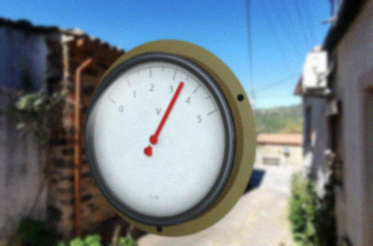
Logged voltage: 3.5V
